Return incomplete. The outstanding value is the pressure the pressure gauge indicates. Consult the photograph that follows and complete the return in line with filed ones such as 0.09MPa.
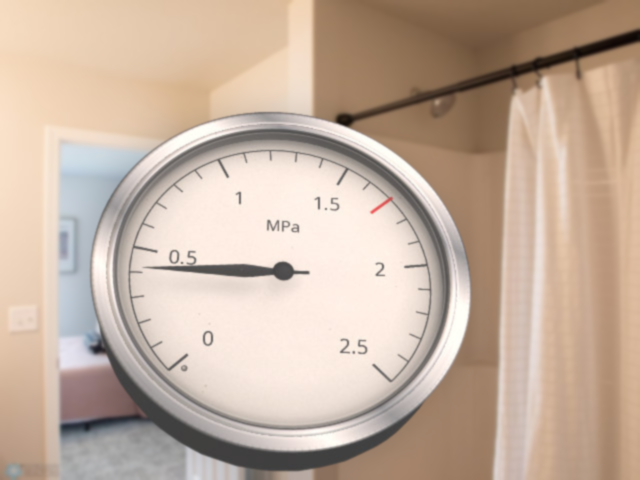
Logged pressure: 0.4MPa
